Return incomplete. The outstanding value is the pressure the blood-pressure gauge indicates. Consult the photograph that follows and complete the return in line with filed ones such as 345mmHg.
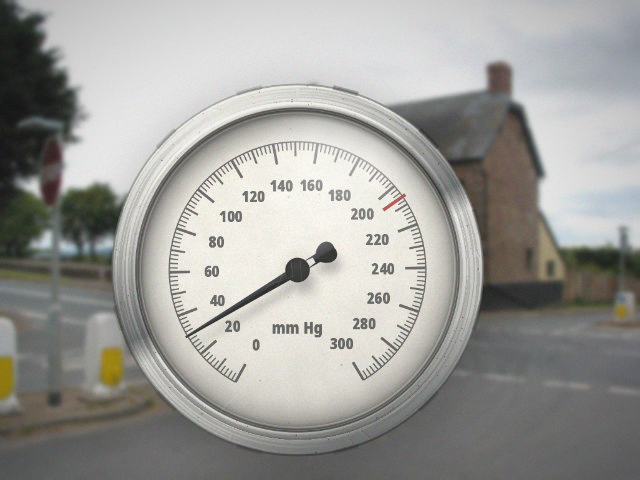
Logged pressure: 30mmHg
